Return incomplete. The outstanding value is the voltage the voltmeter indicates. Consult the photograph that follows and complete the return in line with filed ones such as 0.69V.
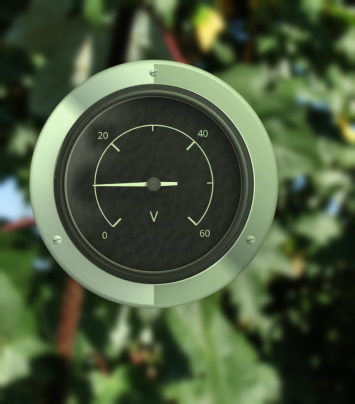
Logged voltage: 10V
